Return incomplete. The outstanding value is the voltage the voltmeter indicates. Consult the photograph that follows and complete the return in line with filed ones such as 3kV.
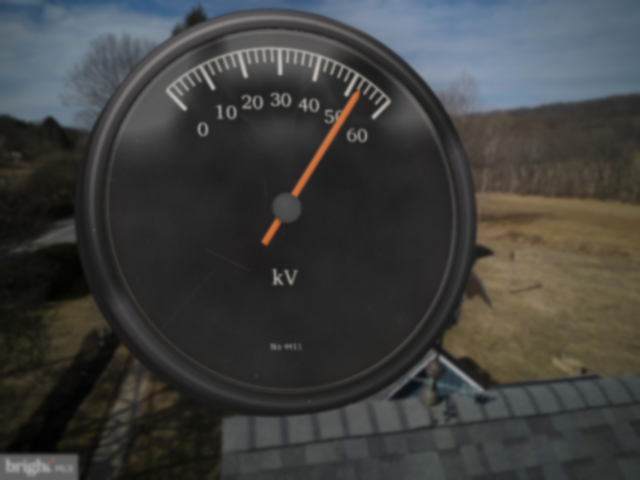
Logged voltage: 52kV
